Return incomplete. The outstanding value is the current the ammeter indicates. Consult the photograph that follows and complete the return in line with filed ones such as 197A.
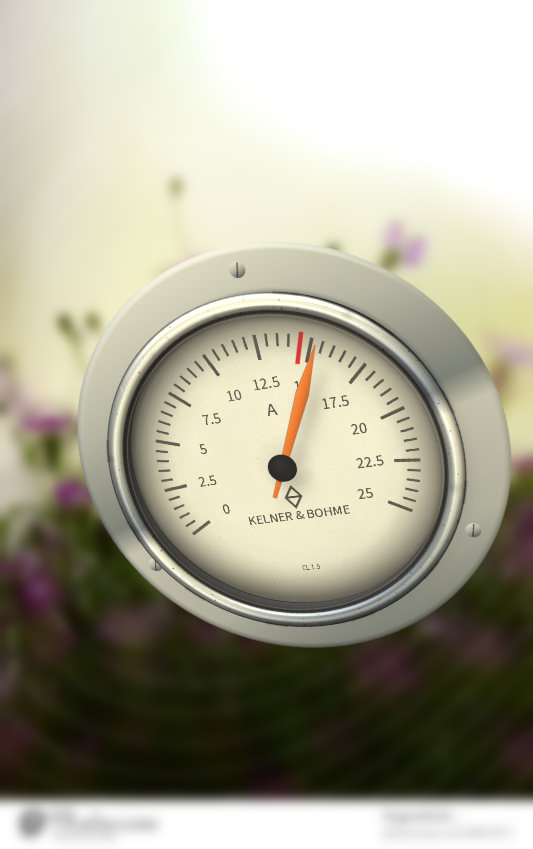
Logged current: 15.25A
